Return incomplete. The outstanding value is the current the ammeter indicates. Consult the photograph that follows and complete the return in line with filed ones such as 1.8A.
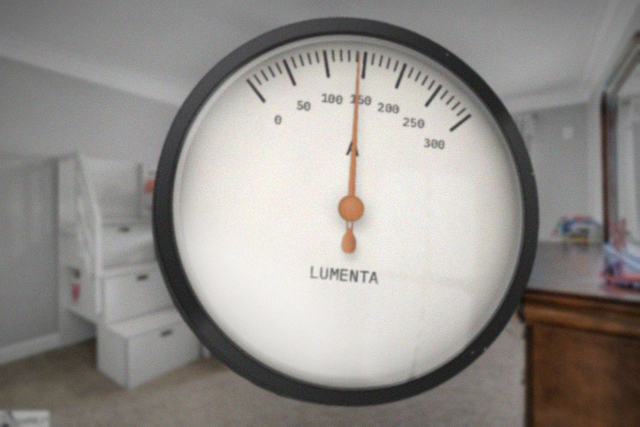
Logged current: 140A
